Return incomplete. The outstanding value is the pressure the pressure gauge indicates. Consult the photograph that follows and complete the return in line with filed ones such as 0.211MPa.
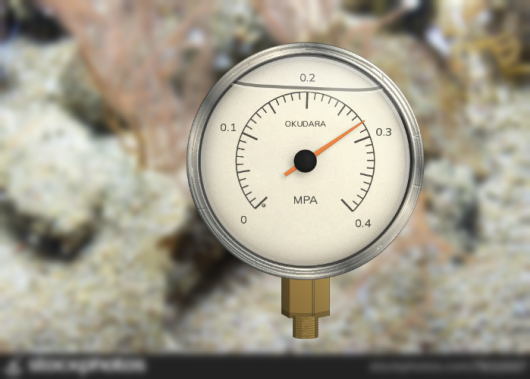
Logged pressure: 0.28MPa
